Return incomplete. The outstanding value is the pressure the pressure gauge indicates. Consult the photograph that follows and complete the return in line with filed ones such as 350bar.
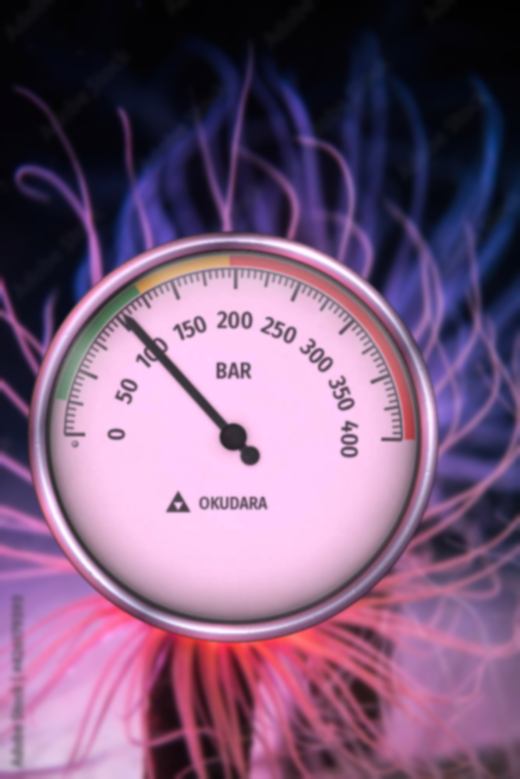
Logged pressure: 105bar
